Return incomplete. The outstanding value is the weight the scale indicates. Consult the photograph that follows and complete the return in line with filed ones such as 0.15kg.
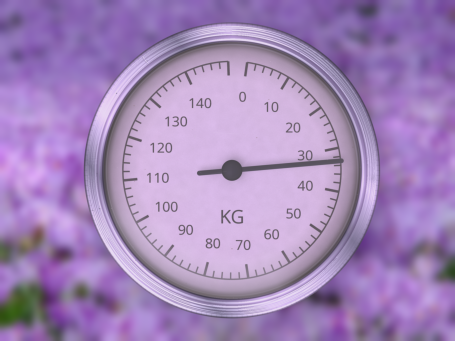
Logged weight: 33kg
